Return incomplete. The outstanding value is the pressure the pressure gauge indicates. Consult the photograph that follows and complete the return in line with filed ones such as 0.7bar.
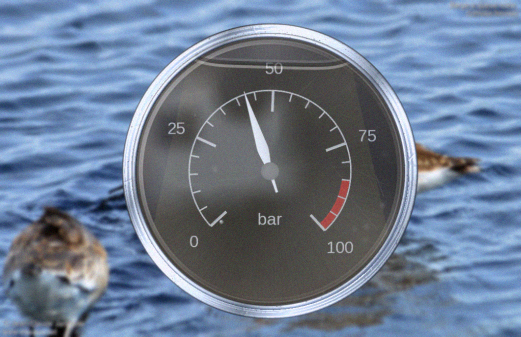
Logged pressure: 42.5bar
